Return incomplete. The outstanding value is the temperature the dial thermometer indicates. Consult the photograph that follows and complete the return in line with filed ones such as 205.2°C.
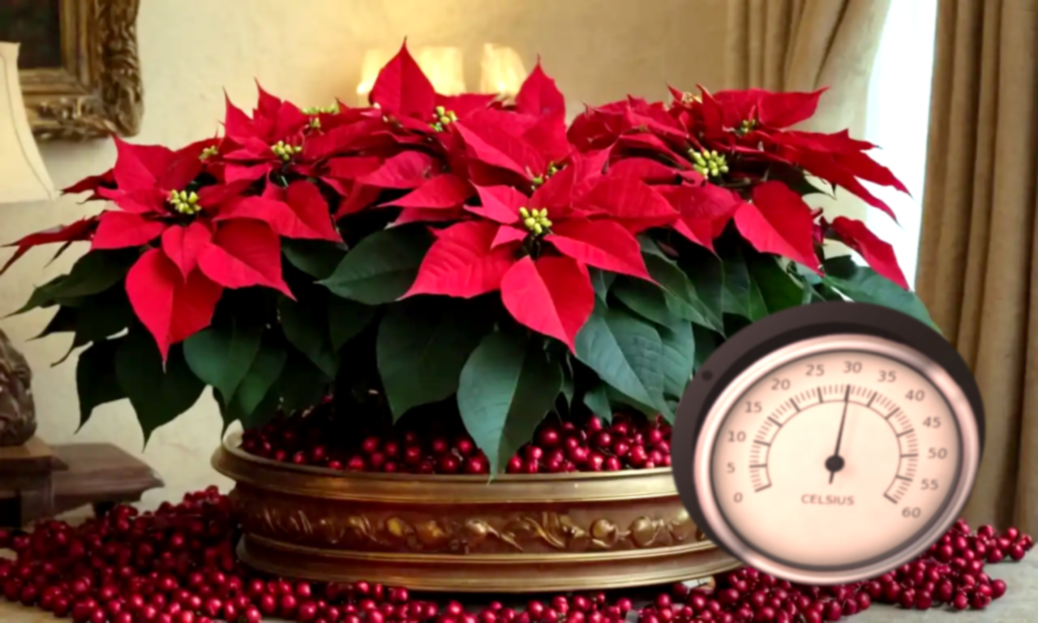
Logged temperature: 30°C
